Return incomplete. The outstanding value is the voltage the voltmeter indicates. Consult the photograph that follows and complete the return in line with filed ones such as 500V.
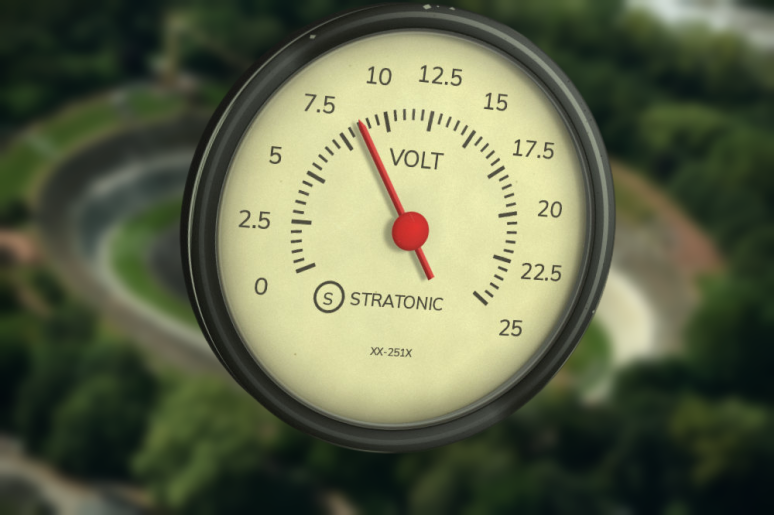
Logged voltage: 8.5V
